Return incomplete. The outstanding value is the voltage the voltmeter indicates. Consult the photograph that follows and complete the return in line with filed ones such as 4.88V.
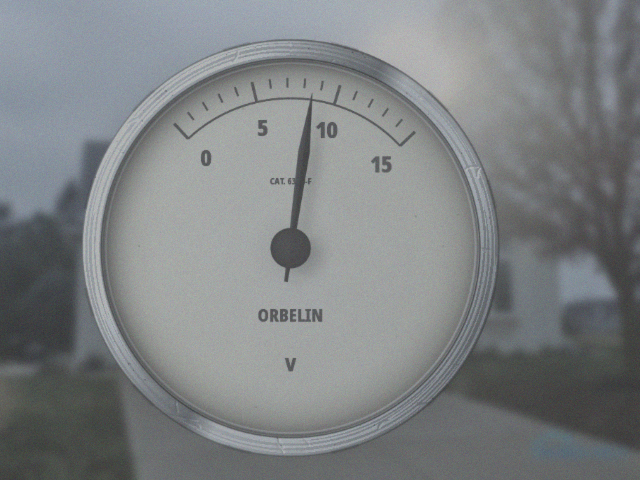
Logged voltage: 8.5V
